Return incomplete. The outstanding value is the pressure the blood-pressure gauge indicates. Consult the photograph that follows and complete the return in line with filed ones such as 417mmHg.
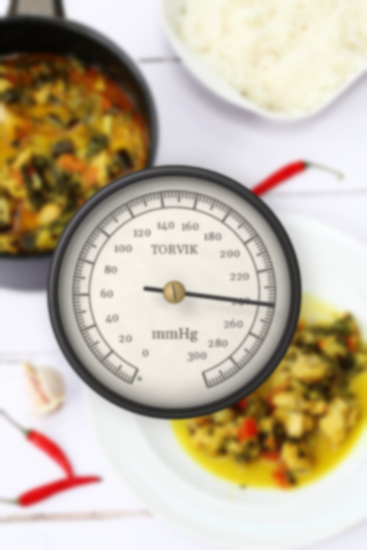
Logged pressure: 240mmHg
